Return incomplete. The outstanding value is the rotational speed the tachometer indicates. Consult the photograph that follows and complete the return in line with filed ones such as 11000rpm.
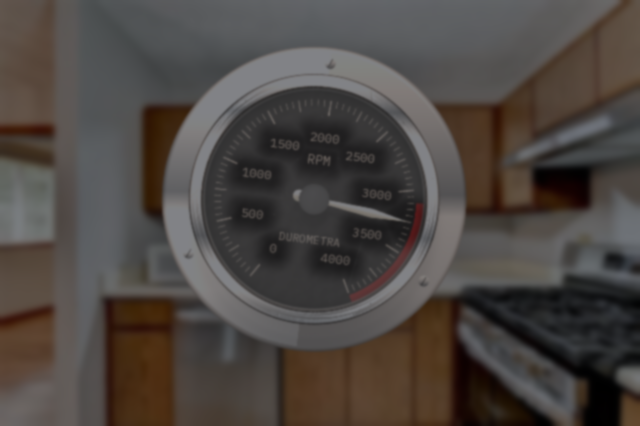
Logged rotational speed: 3250rpm
